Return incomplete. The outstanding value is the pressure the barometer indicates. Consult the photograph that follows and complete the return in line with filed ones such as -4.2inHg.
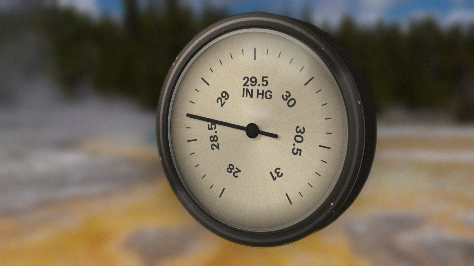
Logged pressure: 28.7inHg
